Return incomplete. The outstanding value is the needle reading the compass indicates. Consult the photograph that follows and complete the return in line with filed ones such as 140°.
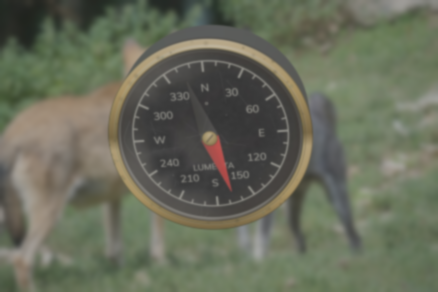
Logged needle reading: 165°
